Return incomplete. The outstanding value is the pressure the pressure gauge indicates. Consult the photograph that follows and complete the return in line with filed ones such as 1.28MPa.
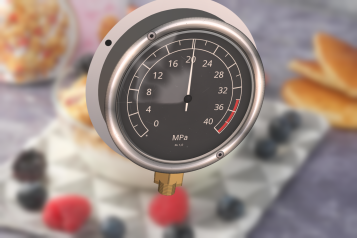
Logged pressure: 20MPa
